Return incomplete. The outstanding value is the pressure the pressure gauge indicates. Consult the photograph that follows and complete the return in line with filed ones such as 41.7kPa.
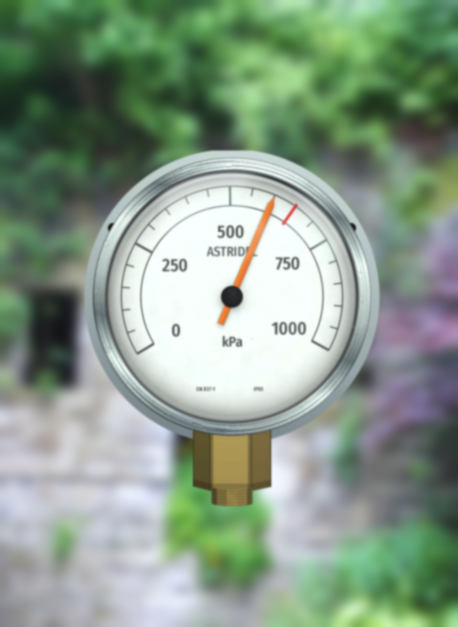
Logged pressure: 600kPa
